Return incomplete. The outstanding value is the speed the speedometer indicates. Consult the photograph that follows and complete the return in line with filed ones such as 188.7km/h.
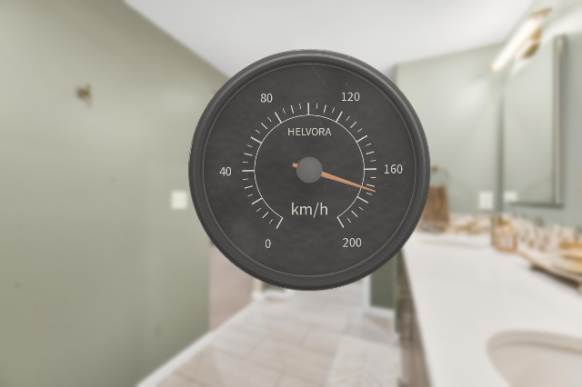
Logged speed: 172.5km/h
